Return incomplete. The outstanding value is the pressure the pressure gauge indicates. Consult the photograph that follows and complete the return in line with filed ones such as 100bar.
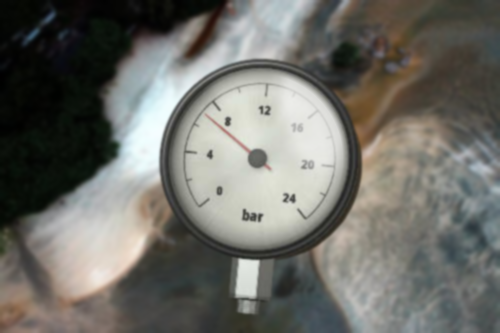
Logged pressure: 7bar
